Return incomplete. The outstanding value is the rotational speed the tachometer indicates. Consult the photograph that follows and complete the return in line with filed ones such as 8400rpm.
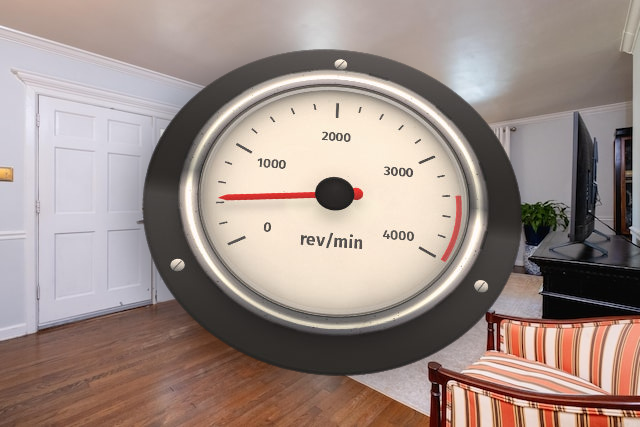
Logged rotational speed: 400rpm
